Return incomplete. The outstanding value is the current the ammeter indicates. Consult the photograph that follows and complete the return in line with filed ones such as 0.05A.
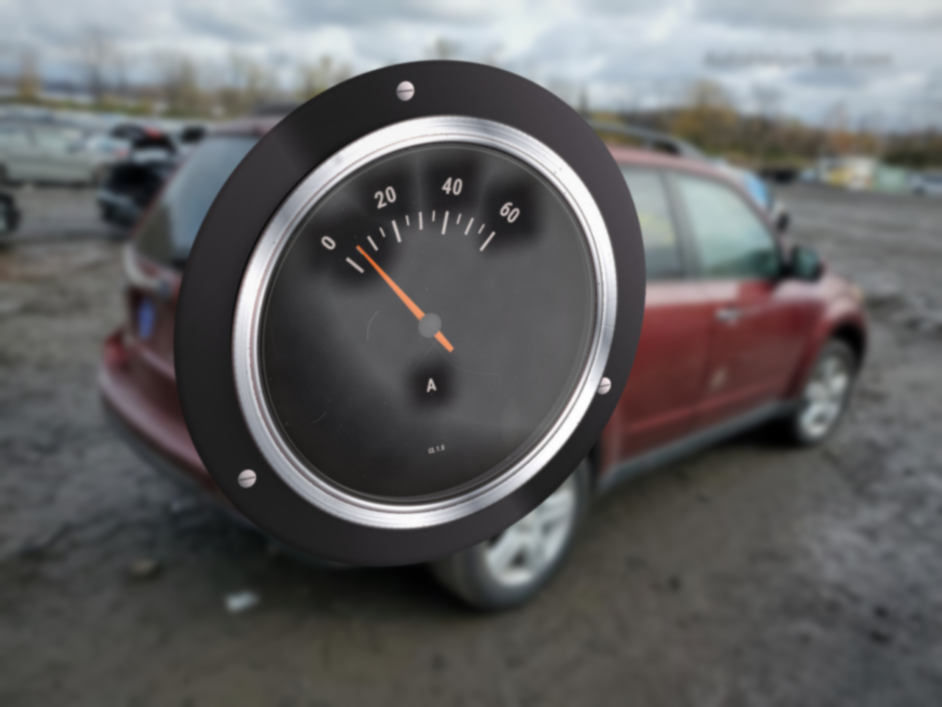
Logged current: 5A
